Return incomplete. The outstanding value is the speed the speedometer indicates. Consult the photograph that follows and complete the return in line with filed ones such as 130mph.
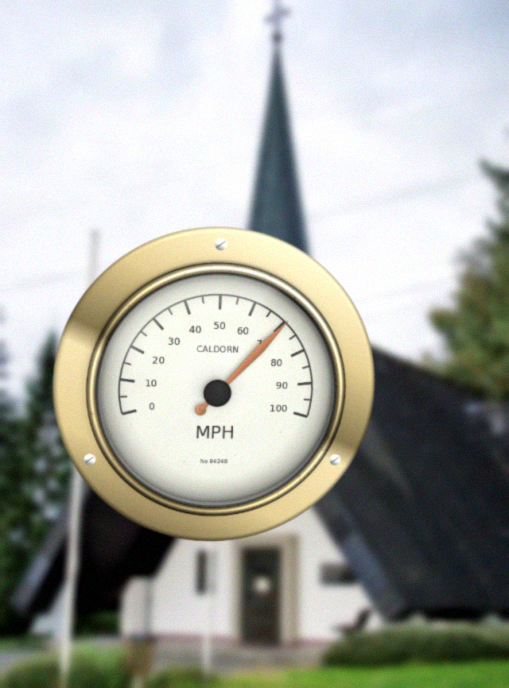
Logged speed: 70mph
